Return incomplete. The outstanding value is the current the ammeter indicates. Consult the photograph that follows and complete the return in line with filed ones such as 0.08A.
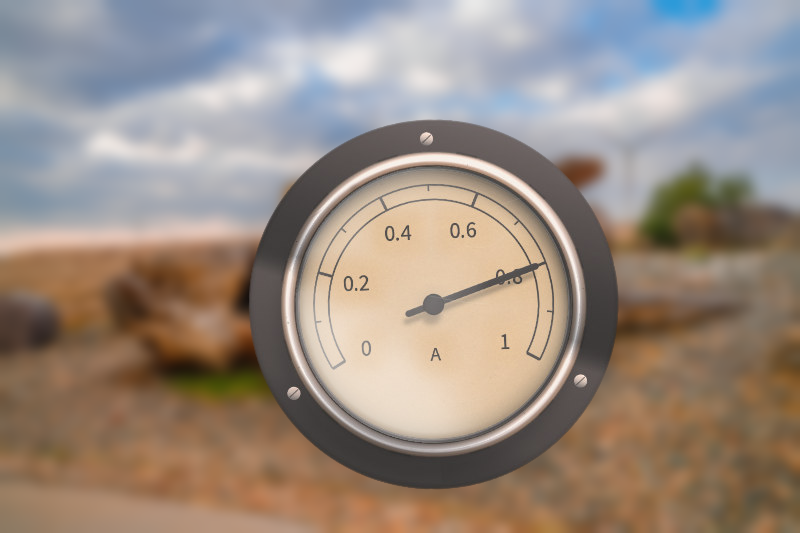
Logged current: 0.8A
